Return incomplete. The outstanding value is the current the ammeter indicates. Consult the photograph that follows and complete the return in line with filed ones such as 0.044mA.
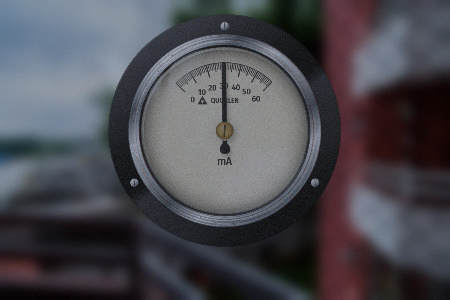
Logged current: 30mA
